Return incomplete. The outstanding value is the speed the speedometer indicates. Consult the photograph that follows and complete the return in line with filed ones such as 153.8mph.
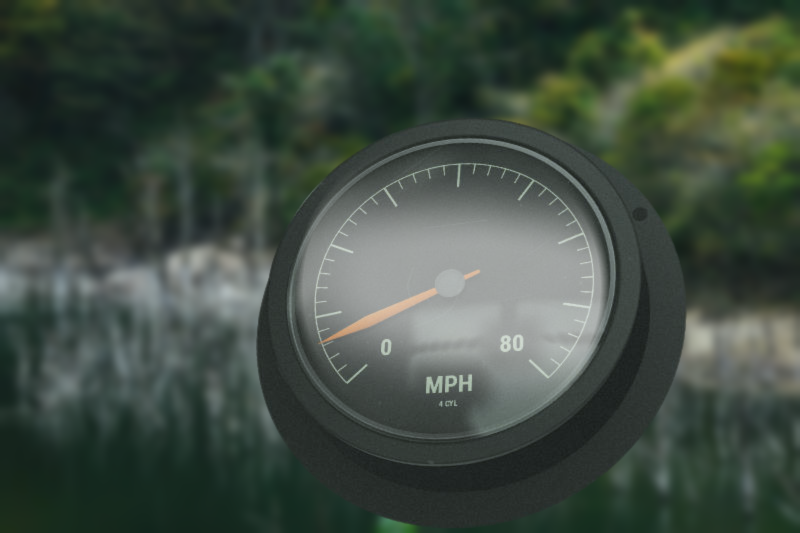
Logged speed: 6mph
